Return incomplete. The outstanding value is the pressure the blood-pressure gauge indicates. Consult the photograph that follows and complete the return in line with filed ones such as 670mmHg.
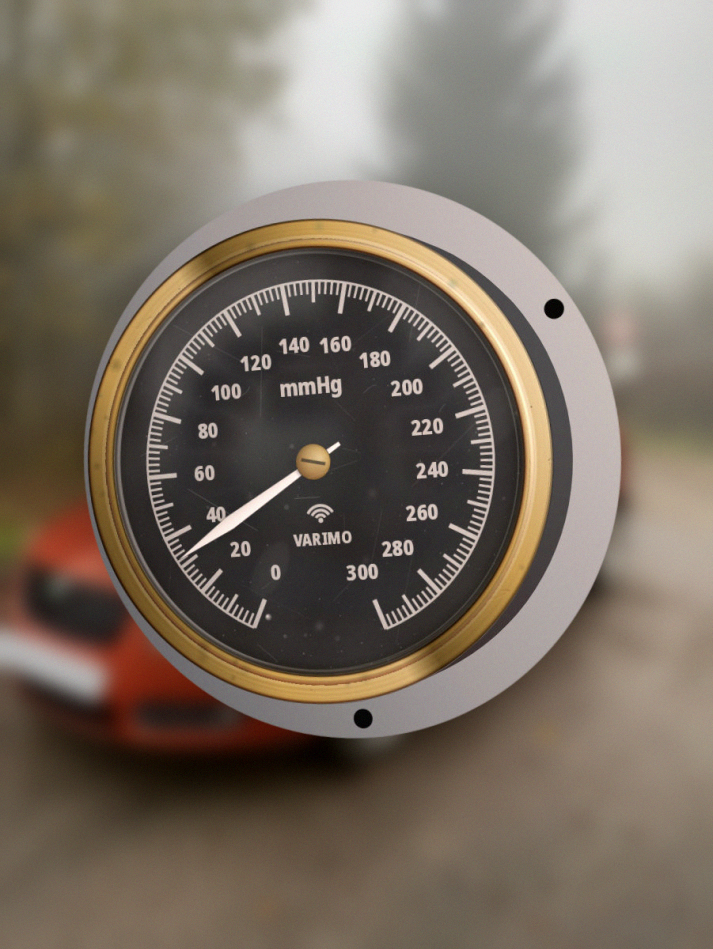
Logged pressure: 32mmHg
